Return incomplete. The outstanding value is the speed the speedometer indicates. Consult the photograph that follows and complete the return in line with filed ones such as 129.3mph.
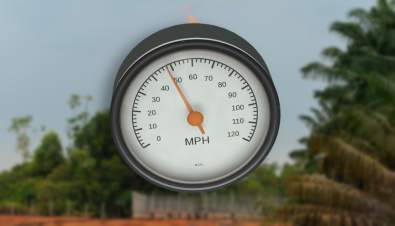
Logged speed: 48mph
